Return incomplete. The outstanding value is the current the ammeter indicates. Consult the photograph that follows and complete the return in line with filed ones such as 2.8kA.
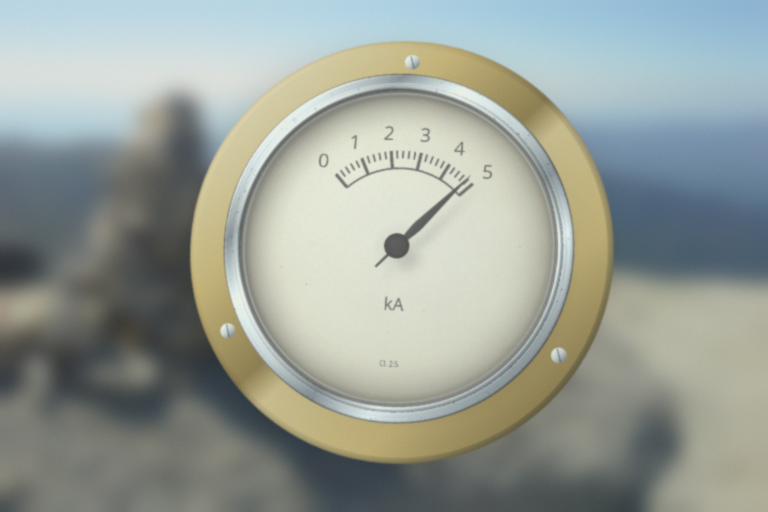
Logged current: 4.8kA
